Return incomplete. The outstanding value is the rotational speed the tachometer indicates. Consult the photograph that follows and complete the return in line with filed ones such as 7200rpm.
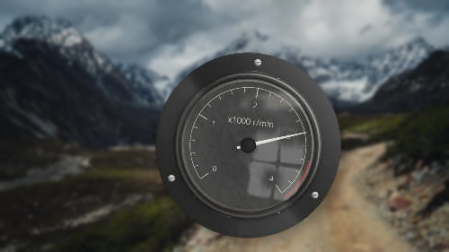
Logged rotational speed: 3000rpm
